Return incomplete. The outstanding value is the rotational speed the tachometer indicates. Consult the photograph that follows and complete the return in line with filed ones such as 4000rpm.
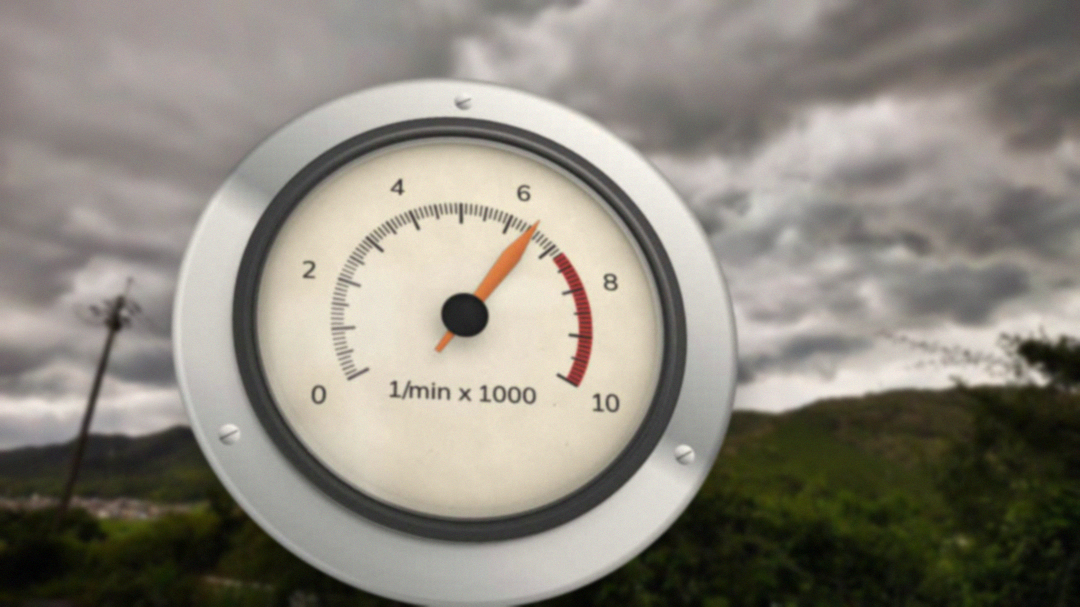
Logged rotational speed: 6500rpm
